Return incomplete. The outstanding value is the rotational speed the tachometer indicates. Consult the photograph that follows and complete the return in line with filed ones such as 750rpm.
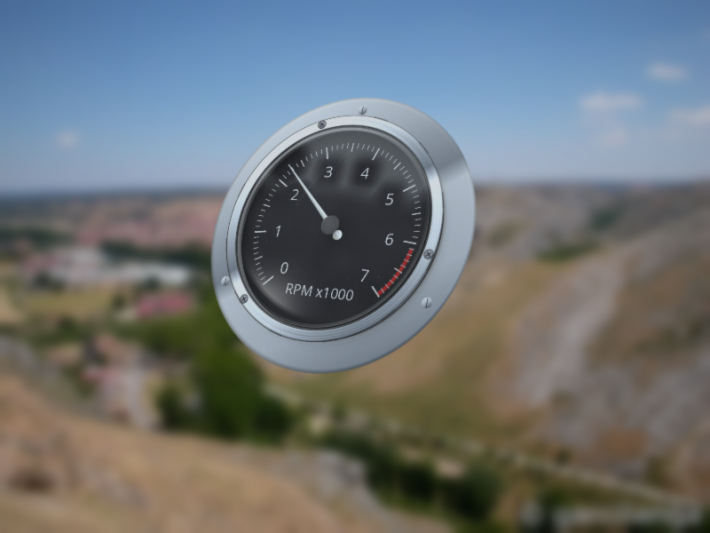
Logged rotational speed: 2300rpm
